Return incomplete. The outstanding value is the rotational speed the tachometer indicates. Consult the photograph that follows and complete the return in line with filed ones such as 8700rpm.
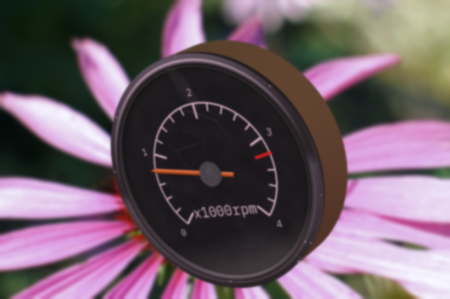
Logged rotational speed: 800rpm
